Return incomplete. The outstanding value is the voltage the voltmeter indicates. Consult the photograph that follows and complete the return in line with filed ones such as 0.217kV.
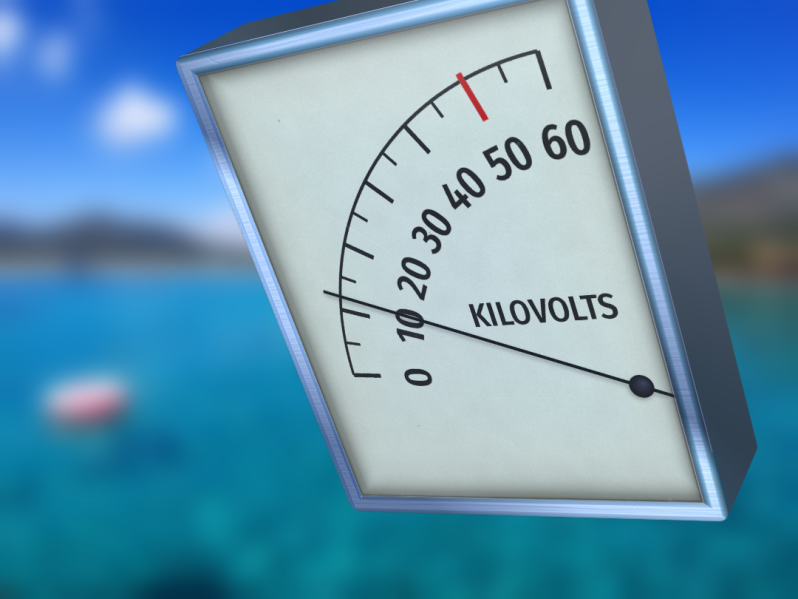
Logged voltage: 12.5kV
